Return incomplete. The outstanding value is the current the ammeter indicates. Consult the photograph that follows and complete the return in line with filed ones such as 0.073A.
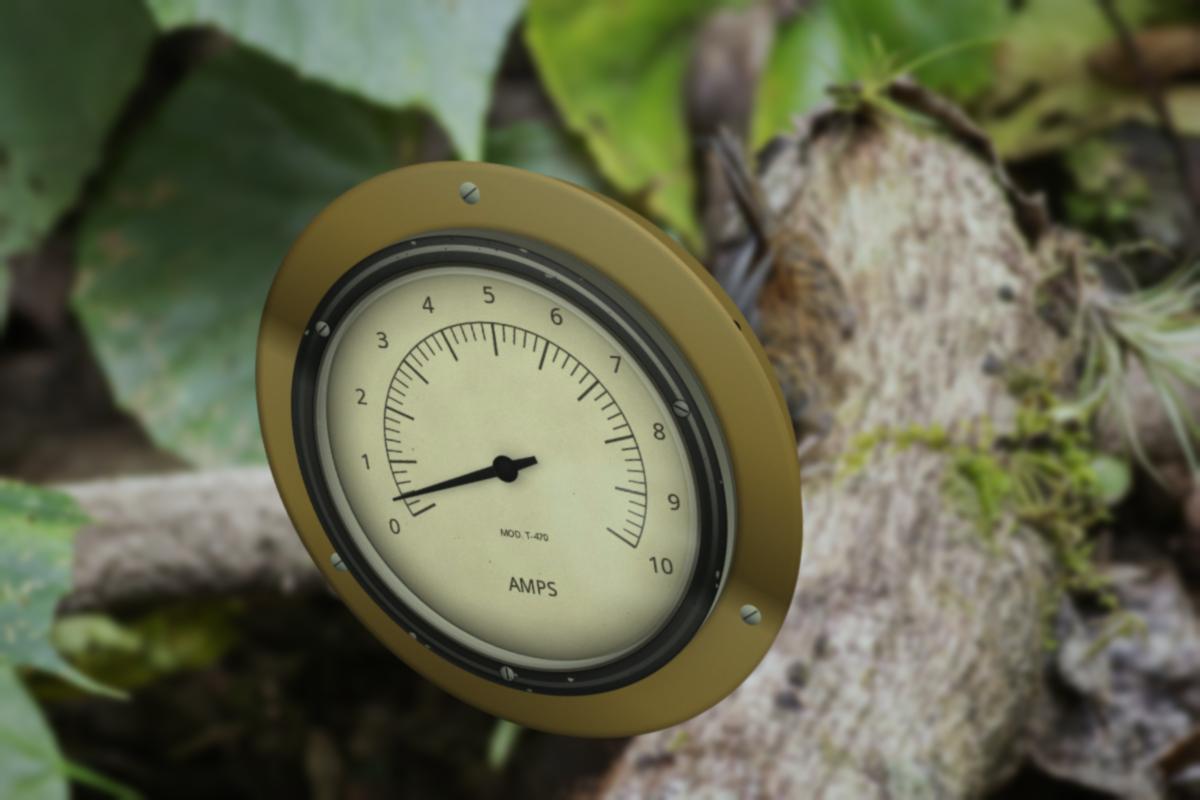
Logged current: 0.4A
